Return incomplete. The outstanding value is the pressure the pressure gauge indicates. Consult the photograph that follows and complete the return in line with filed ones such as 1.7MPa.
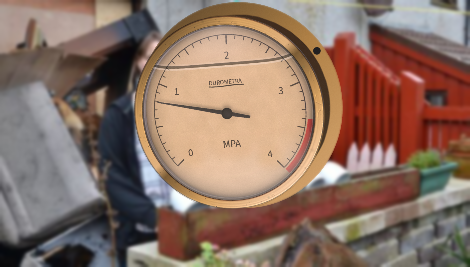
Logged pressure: 0.8MPa
